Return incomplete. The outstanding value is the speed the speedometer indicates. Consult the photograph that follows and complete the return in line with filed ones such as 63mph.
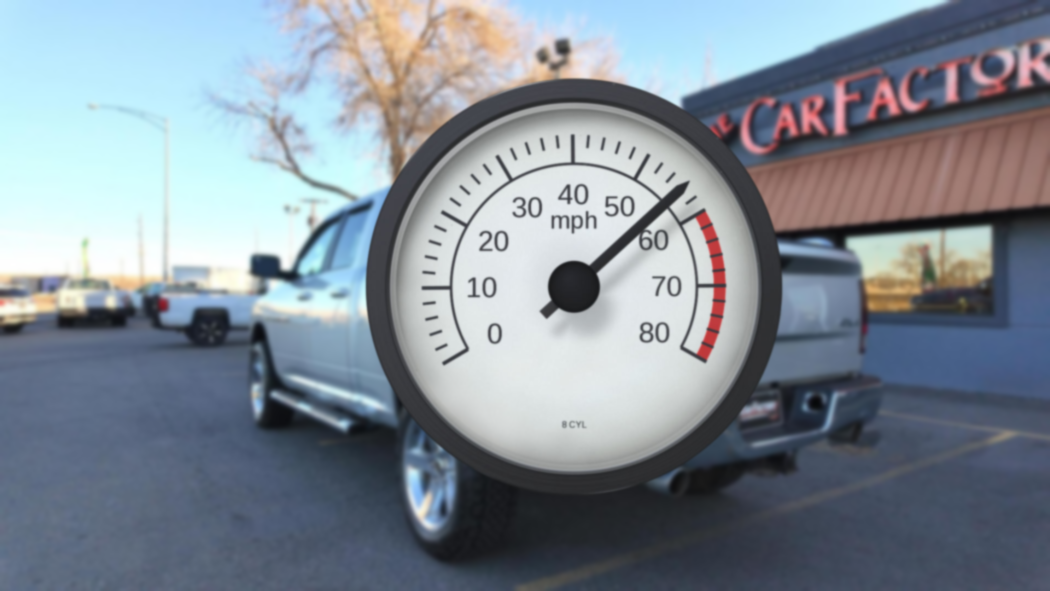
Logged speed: 56mph
